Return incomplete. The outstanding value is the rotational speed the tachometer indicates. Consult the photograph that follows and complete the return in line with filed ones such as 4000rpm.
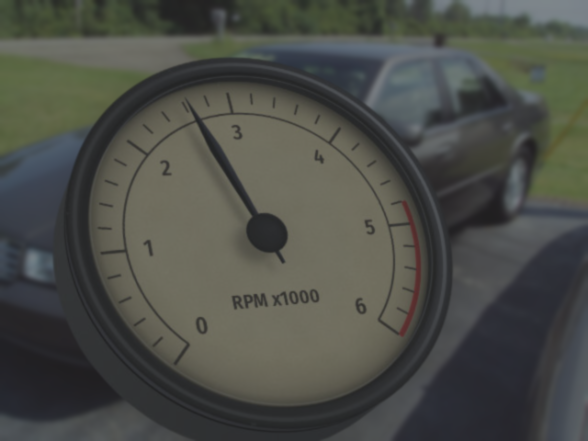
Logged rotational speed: 2600rpm
